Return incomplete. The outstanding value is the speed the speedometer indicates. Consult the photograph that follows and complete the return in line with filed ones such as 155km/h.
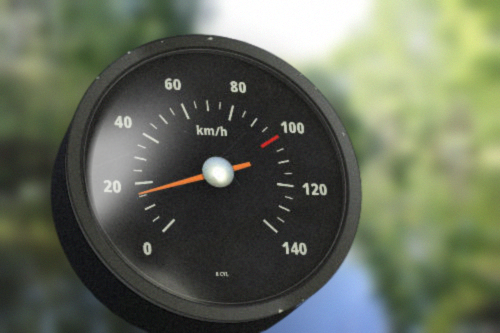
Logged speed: 15km/h
